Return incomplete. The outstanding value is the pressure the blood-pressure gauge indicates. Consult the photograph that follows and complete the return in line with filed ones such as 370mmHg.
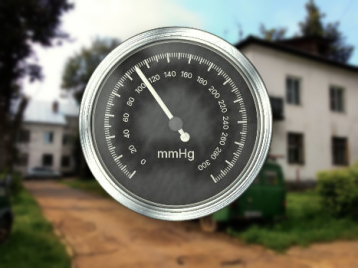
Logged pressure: 110mmHg
